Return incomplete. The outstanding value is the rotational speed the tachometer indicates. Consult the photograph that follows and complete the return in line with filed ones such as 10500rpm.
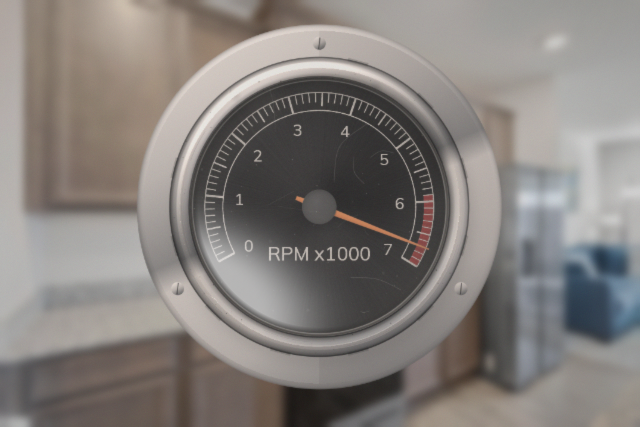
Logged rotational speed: 6700rpm
